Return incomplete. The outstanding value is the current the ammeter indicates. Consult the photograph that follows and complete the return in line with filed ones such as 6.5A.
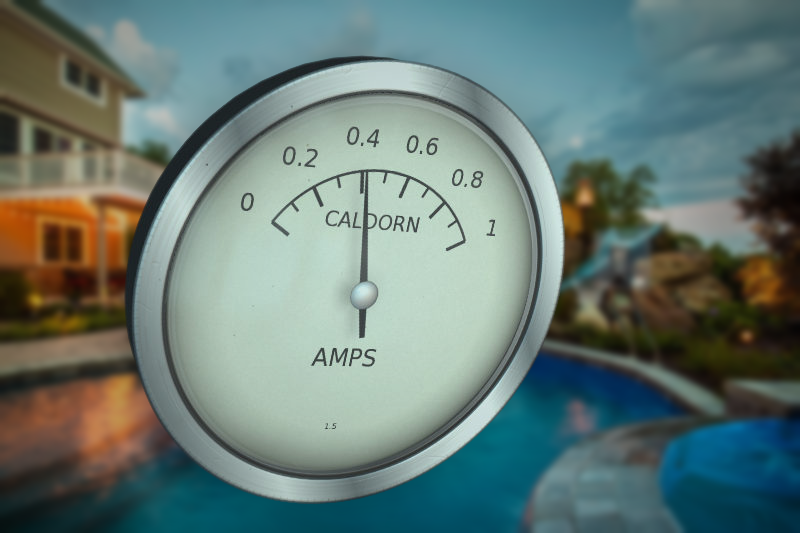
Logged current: 0.4A
